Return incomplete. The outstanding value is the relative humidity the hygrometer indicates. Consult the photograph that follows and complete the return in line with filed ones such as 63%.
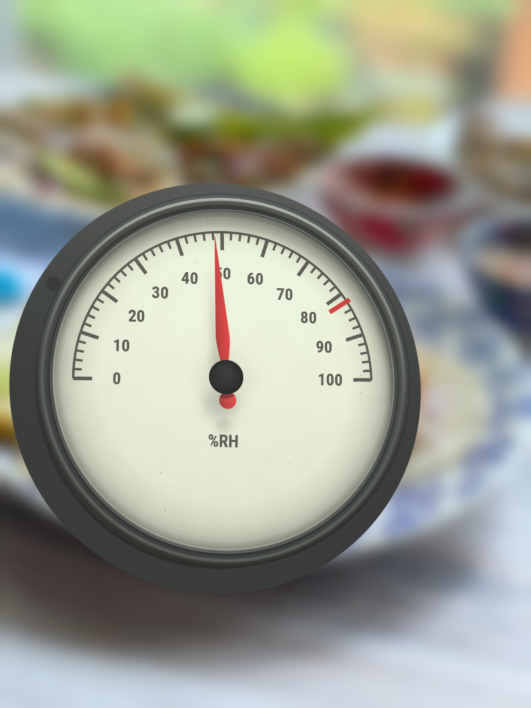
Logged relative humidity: 48%
